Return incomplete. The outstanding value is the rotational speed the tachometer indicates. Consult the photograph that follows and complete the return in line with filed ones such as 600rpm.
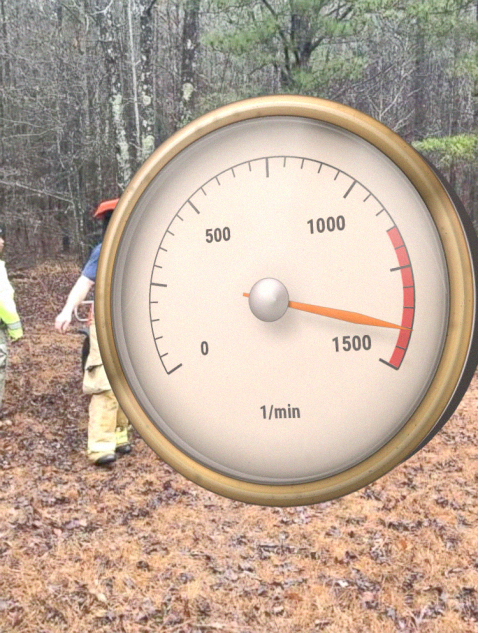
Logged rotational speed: 1400rpm
